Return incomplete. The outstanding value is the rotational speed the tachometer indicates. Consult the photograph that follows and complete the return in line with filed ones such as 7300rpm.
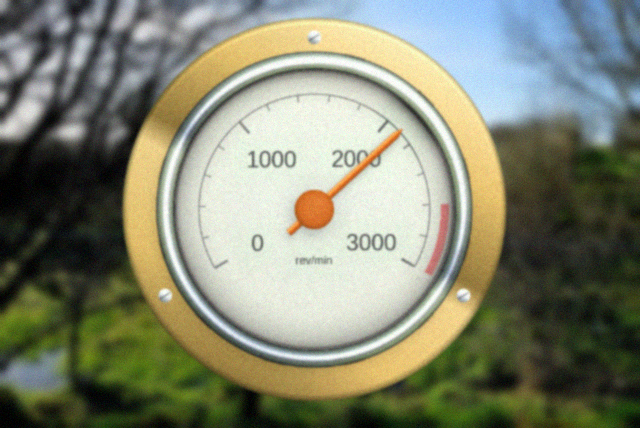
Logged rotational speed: 2100rpm
